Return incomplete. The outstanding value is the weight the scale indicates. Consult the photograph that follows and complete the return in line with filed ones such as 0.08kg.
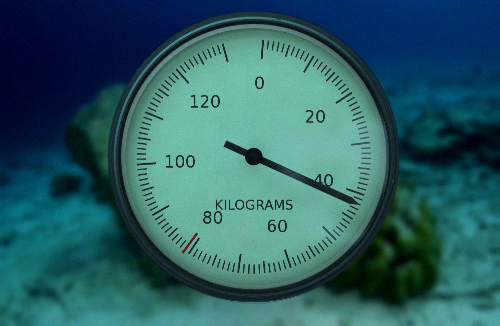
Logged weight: 42kg
